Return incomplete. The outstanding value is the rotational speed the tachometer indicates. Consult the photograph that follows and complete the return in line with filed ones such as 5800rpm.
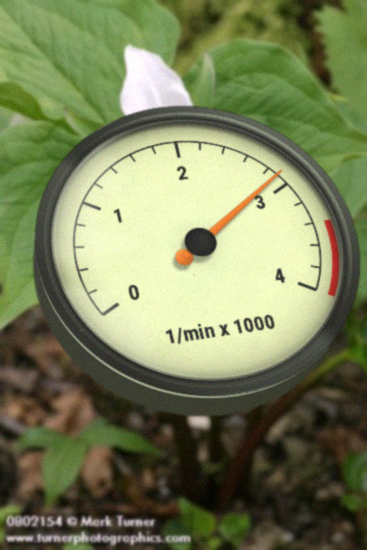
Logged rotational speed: 2900rpm
